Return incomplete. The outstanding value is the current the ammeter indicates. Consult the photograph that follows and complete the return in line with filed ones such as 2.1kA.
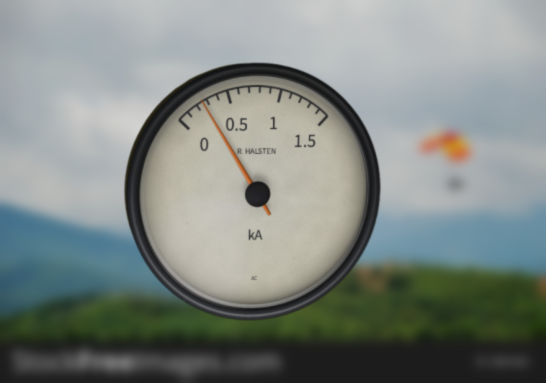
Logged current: 0.25kA
